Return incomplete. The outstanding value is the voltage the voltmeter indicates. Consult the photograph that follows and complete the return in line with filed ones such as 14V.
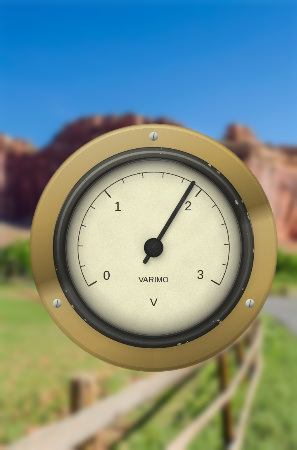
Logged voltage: 1.9V
